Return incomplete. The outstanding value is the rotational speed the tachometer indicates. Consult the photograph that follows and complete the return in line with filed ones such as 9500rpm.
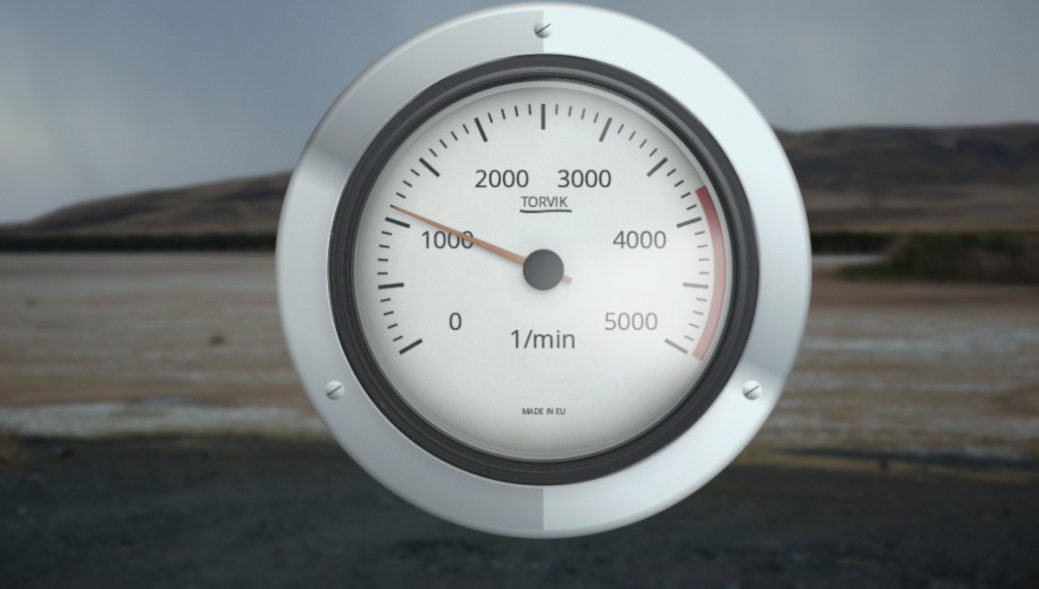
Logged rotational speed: 1100rpm
